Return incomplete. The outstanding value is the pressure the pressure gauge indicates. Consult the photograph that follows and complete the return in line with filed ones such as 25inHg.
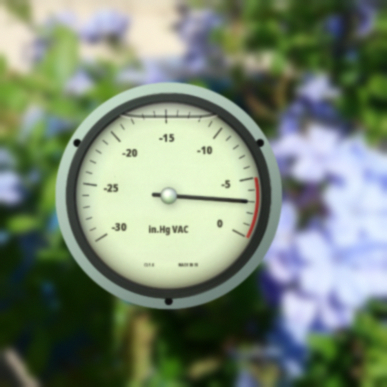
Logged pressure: -3inHg
